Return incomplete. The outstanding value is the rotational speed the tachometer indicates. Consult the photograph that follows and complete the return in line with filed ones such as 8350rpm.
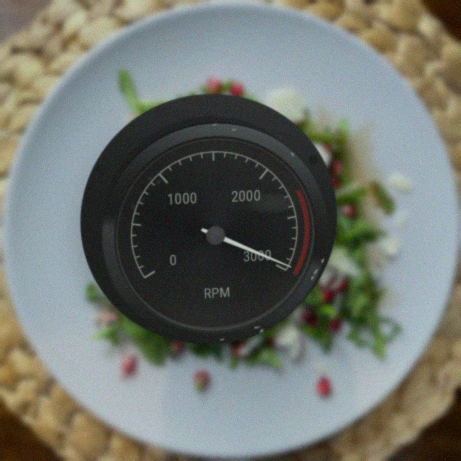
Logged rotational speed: 2950rpm
